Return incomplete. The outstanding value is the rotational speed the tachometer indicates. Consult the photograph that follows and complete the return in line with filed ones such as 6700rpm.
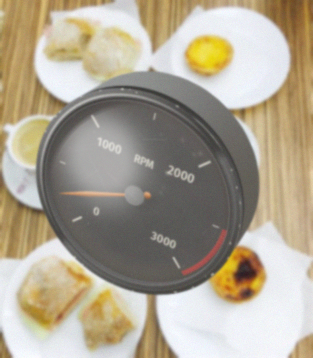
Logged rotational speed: 250rpm
